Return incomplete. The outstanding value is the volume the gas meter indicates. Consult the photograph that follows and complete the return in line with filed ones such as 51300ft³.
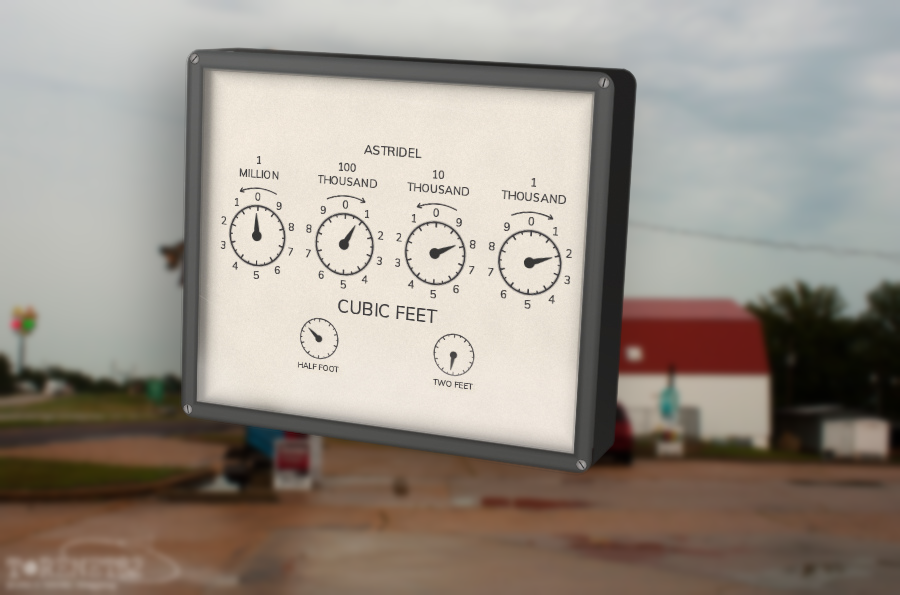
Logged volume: 8200ft³
